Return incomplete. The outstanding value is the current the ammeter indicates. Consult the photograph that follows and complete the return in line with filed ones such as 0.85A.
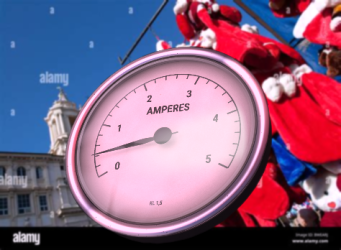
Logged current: 0.4A
